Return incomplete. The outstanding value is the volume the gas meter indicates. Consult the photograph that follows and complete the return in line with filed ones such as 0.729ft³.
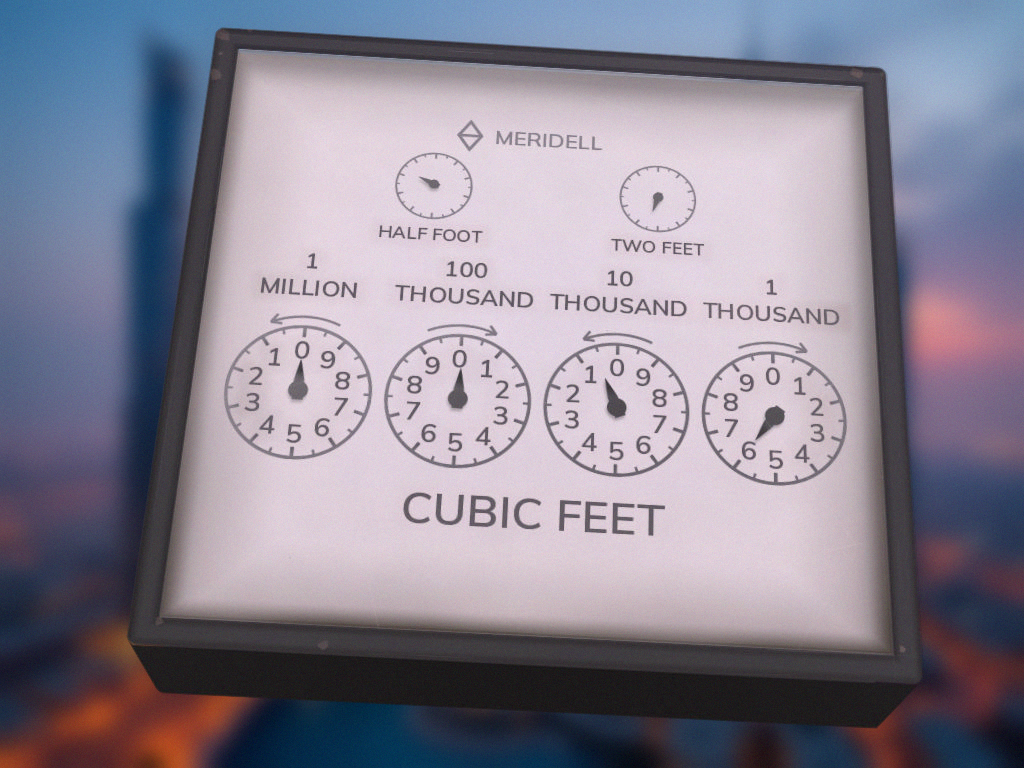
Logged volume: 600ft³
